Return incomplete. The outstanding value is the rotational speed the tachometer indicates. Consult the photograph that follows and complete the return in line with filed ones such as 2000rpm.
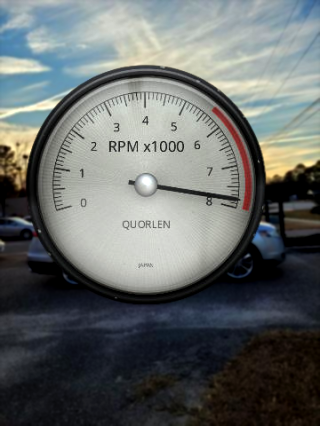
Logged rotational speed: 7800rpm
